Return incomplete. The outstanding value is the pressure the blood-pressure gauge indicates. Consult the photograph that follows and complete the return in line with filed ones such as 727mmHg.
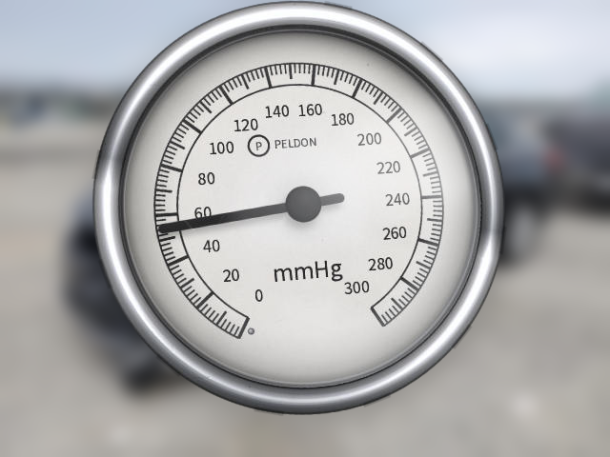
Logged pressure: 54mmHg
